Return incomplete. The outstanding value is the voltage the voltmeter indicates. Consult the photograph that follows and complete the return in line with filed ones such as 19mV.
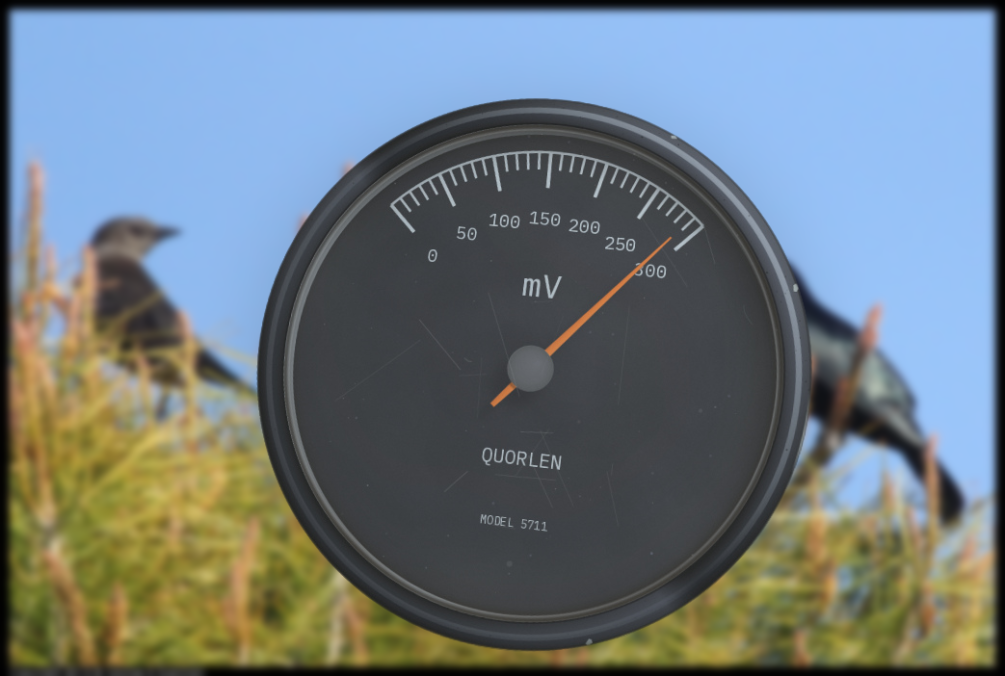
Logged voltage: 290mV
